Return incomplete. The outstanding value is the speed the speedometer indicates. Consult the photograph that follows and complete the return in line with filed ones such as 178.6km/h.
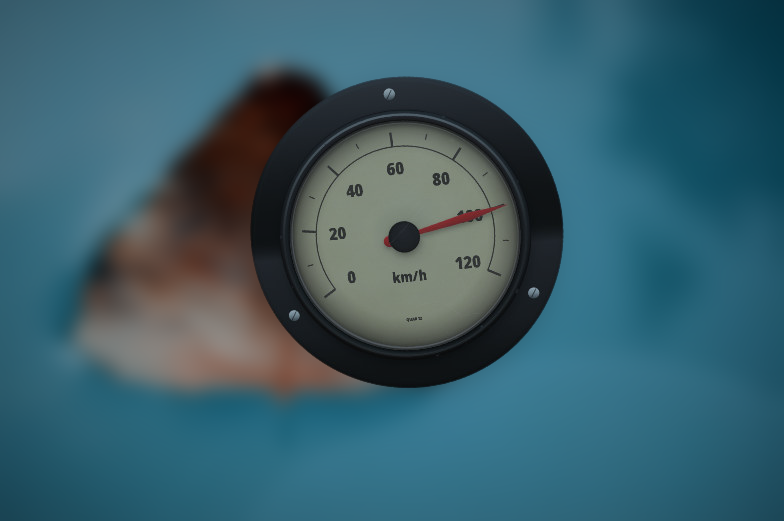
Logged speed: 100km/h
